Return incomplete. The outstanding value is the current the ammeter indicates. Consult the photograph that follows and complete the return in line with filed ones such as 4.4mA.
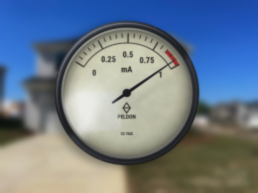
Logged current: 0.95mA
